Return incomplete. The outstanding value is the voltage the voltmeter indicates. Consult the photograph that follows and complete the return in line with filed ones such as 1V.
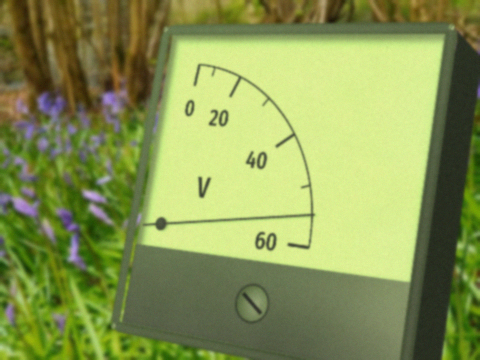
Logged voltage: 55V
